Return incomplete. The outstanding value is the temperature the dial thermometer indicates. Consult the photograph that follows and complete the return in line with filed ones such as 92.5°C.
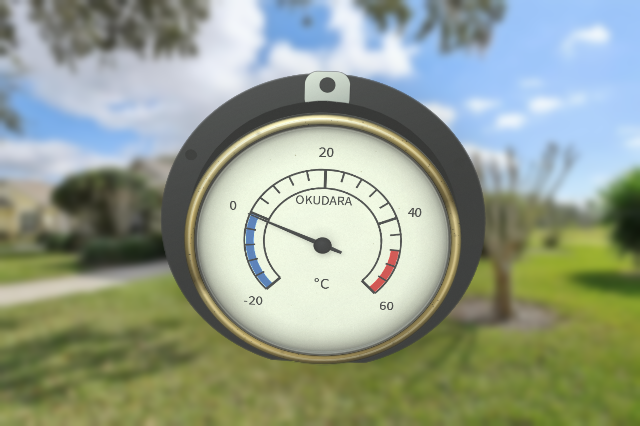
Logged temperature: 0°C
